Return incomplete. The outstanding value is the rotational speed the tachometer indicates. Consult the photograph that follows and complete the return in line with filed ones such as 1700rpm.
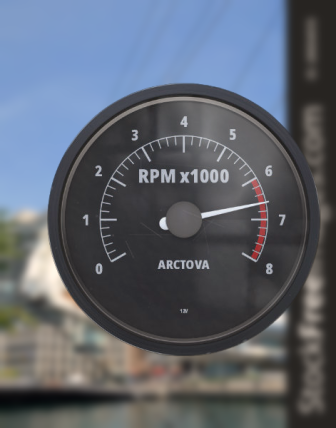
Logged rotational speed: 6600rpm
